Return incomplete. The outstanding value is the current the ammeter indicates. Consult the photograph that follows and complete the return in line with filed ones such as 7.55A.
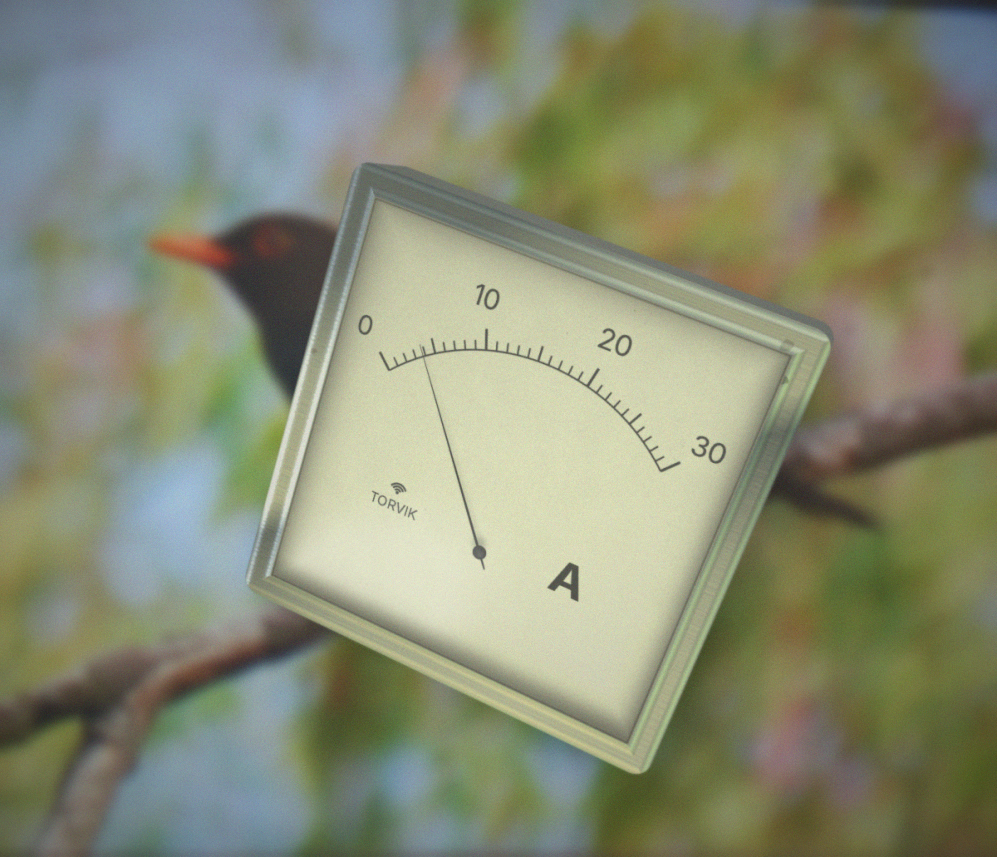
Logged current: 4A
